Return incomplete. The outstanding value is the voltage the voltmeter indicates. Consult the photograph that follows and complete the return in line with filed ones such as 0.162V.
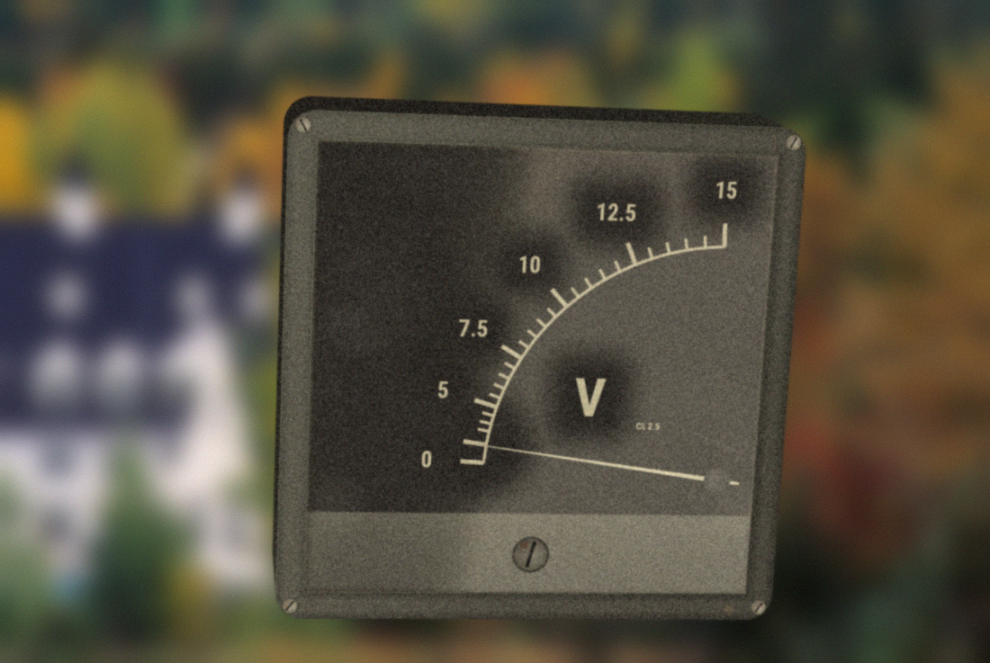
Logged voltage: 2.5V
